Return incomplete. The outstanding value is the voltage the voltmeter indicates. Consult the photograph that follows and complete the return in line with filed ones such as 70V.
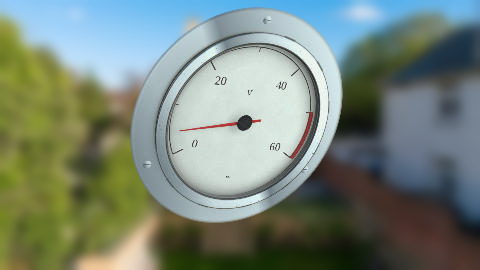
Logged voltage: 5V
